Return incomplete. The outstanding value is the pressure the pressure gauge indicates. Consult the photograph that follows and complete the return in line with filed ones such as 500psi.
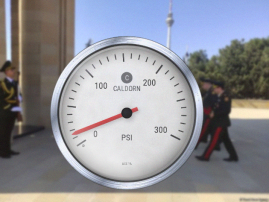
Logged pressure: 15psi
